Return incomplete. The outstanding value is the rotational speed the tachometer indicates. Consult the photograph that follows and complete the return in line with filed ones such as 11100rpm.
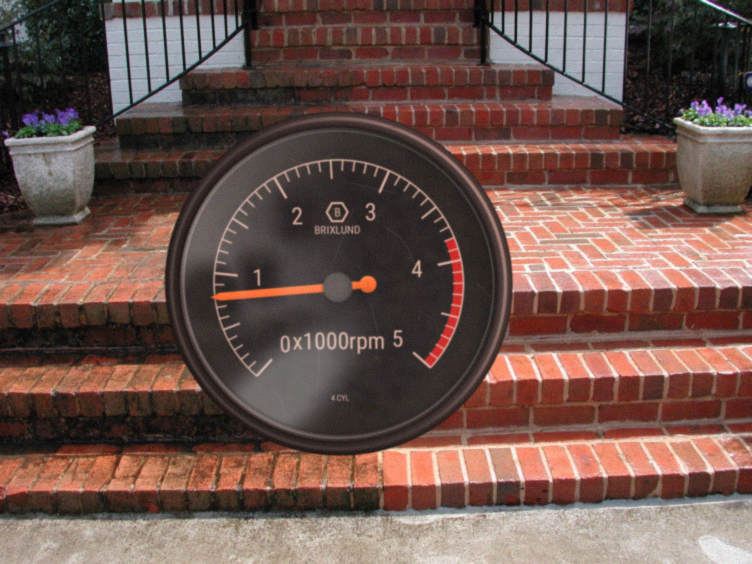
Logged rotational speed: 800rpm
